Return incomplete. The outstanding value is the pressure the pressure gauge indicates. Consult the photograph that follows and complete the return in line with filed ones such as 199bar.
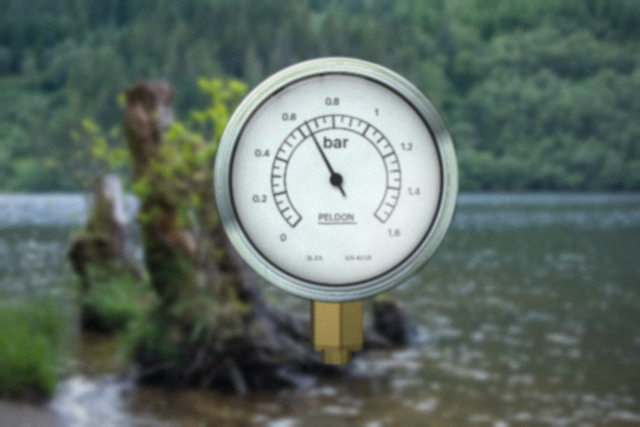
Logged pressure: 0.65bar
